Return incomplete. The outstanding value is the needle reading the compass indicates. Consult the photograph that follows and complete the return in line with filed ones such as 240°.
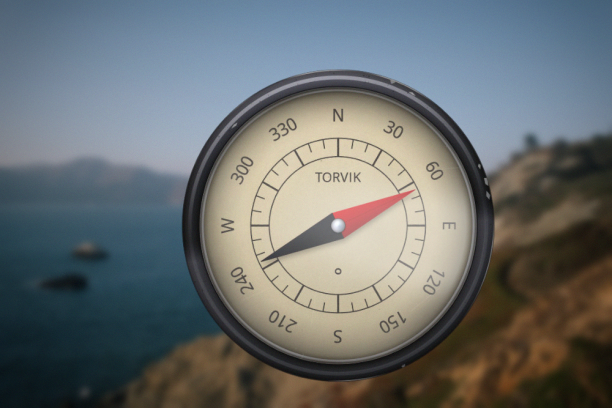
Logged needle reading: 65°
